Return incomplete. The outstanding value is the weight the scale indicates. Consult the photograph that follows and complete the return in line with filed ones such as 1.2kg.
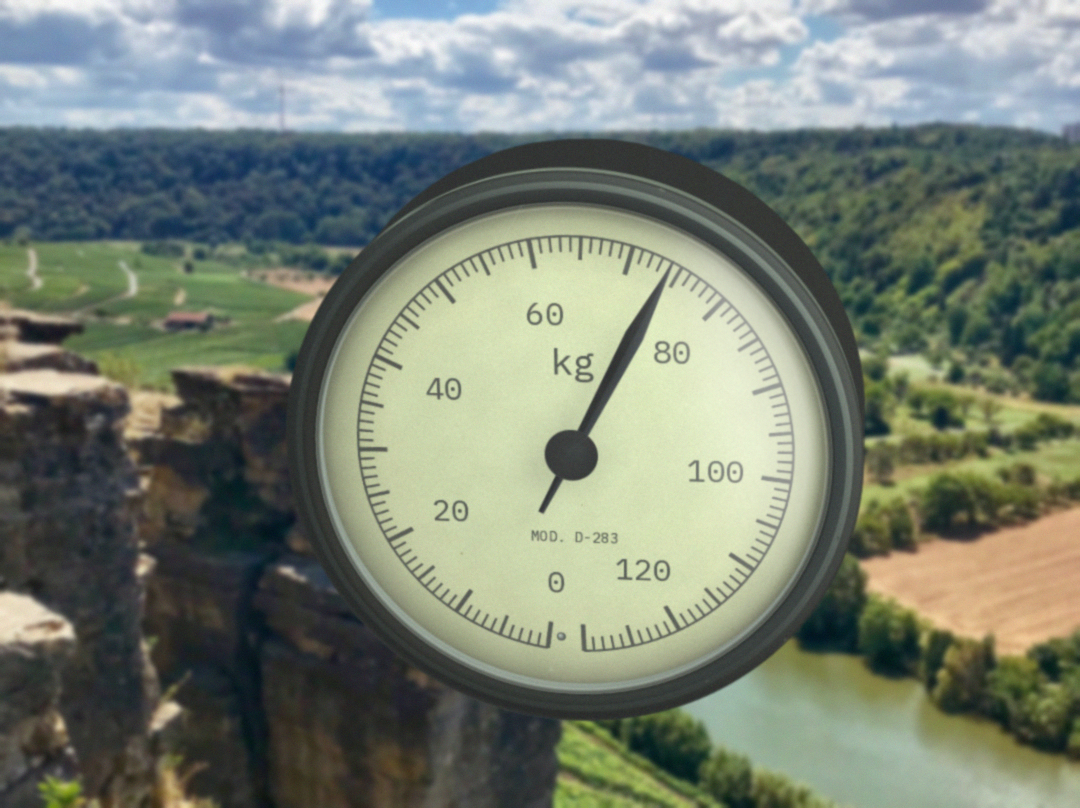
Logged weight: 74kg
